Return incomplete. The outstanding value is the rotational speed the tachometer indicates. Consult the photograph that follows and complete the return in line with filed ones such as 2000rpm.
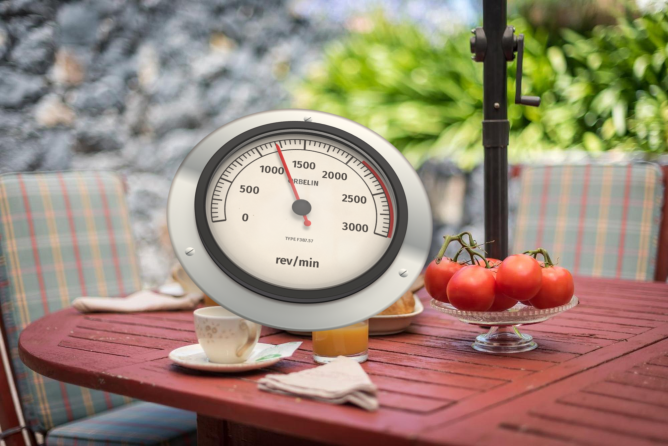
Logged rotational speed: 1200rpm
